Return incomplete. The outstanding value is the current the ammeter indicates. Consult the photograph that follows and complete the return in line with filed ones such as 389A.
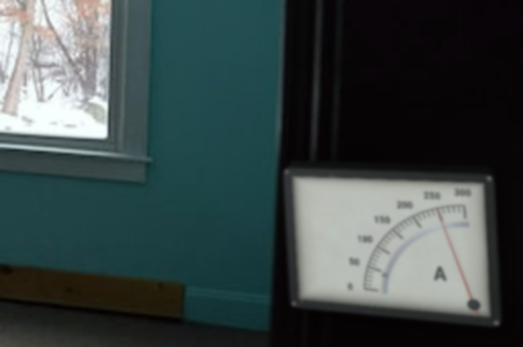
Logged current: 250A
